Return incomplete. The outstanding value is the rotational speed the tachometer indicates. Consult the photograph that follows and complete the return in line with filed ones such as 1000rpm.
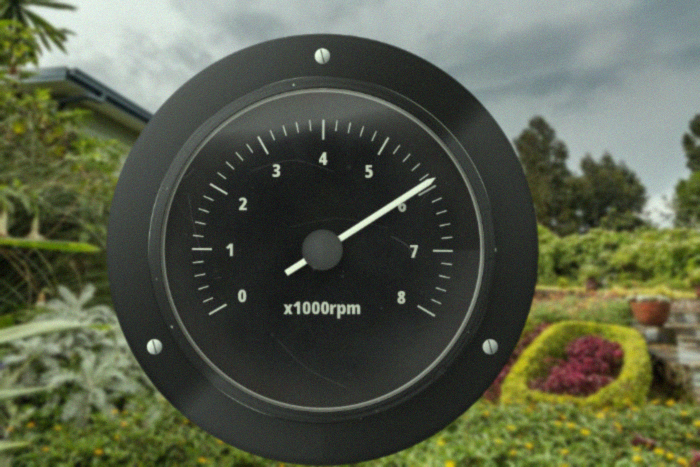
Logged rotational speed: 5900rpm
